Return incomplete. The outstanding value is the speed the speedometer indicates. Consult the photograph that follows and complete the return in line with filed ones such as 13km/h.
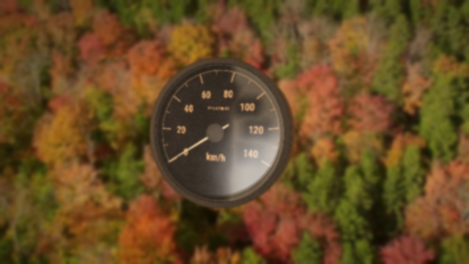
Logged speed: 0km/h
